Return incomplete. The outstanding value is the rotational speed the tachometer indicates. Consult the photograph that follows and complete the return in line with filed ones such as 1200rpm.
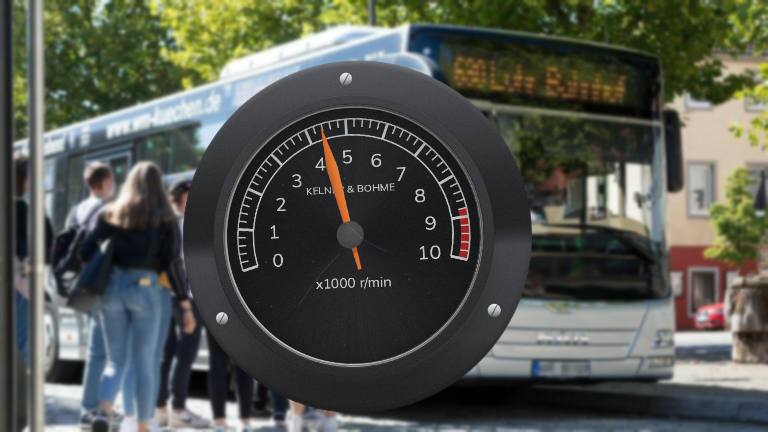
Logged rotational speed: 4400rpm
